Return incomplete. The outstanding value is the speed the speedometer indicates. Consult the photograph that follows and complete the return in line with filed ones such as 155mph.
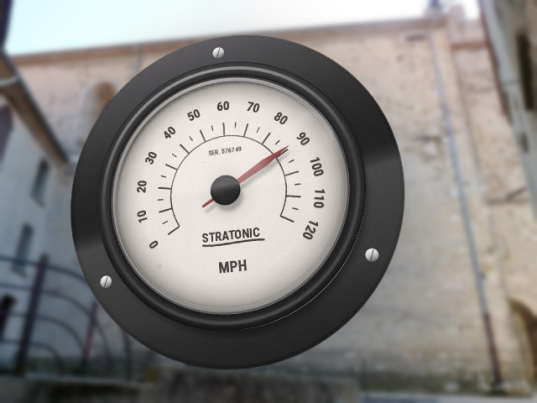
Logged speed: 90mph
